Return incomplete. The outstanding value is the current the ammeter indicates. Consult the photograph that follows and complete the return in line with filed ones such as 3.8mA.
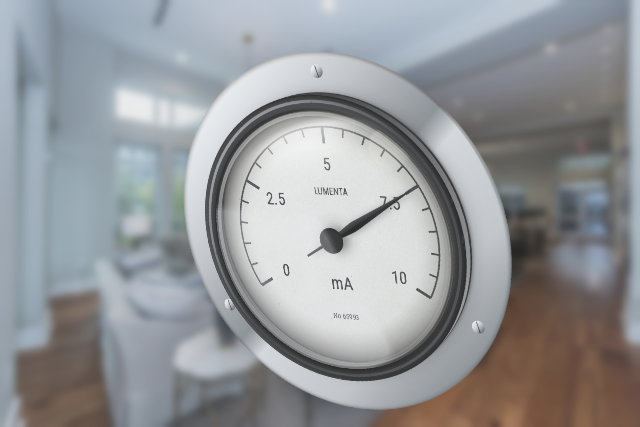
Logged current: 7.5mA
